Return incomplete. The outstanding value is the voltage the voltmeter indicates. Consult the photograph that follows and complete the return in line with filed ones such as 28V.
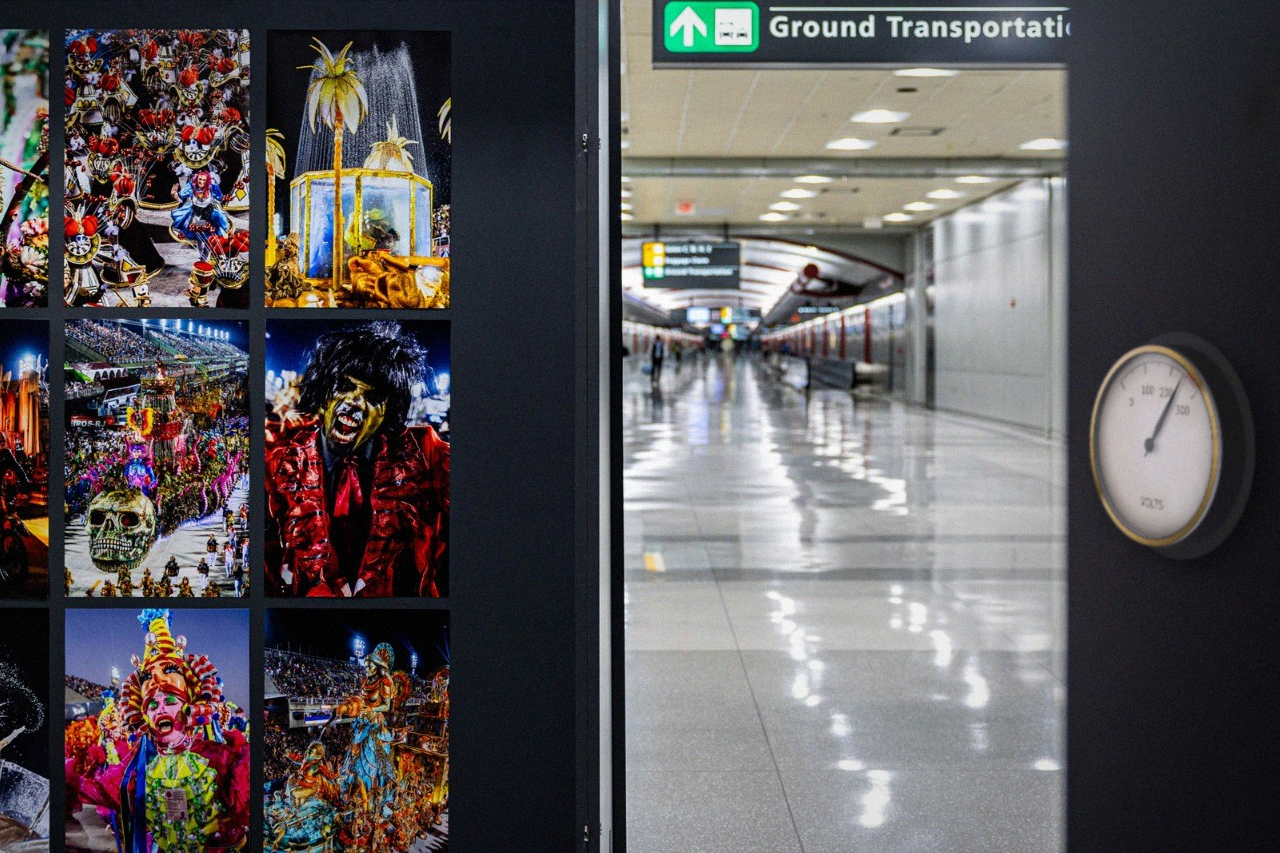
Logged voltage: 250V
